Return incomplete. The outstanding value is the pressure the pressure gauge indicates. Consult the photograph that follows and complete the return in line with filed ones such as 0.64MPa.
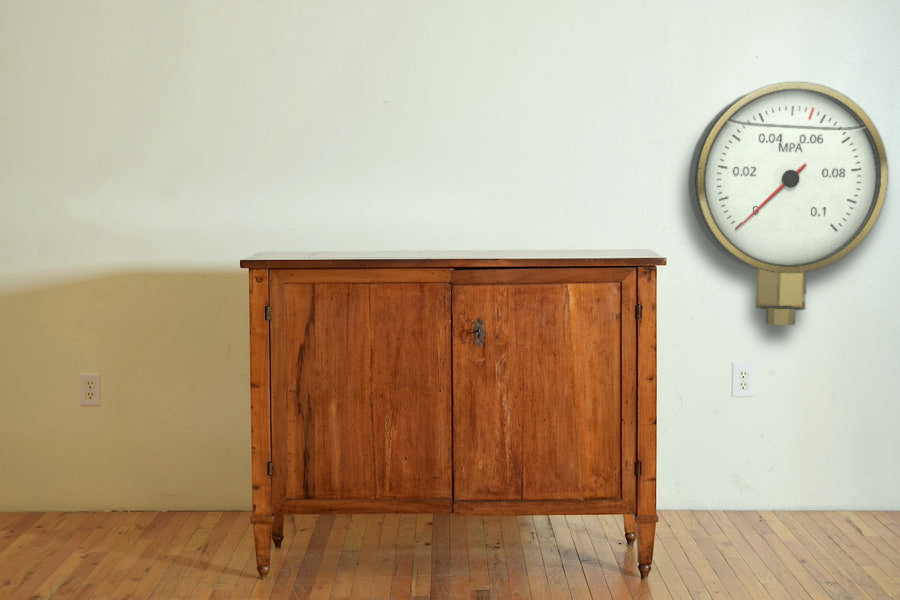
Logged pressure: 0MPa
